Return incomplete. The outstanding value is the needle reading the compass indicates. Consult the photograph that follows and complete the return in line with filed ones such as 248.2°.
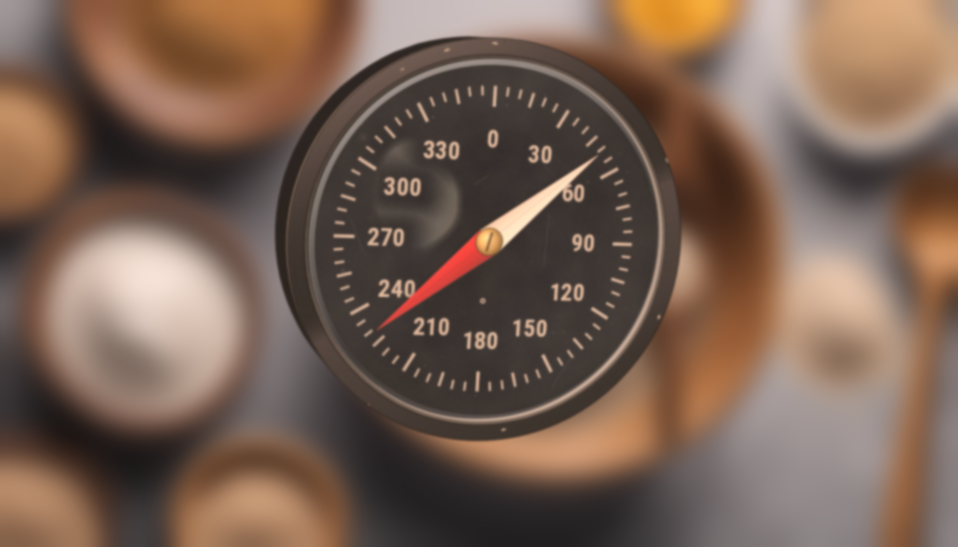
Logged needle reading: 230°
